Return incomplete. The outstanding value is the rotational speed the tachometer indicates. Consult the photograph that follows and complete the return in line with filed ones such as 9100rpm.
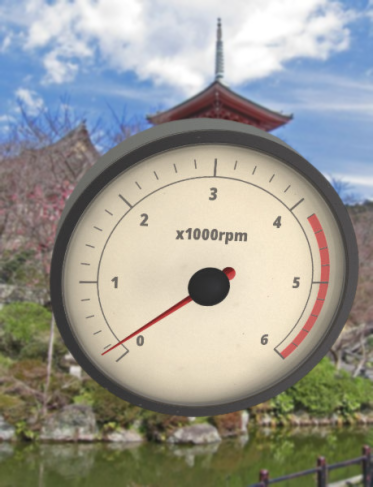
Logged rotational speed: 200rpm
